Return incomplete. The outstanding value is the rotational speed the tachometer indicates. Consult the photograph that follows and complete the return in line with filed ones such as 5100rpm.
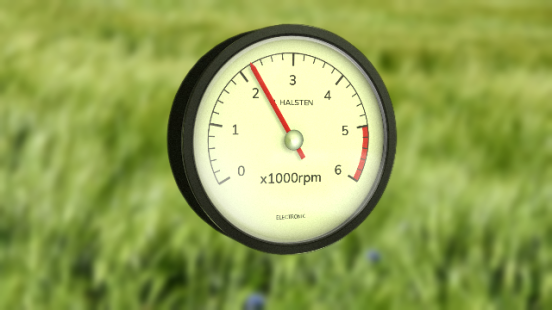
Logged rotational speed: 2200rpm
